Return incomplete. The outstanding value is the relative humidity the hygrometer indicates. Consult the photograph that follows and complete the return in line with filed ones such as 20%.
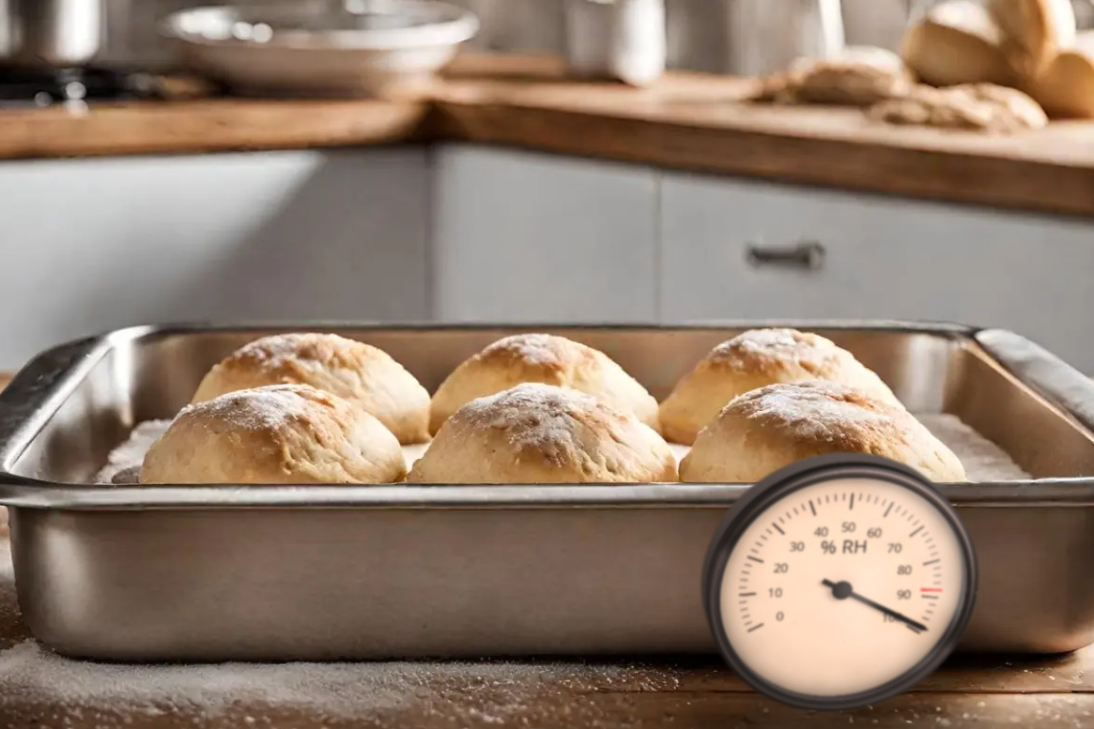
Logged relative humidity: 98%
